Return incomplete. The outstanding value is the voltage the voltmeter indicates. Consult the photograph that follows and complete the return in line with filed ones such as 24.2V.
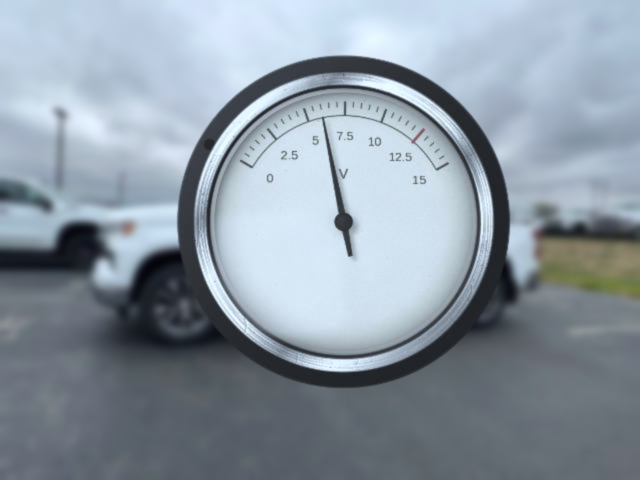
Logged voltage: 6V
